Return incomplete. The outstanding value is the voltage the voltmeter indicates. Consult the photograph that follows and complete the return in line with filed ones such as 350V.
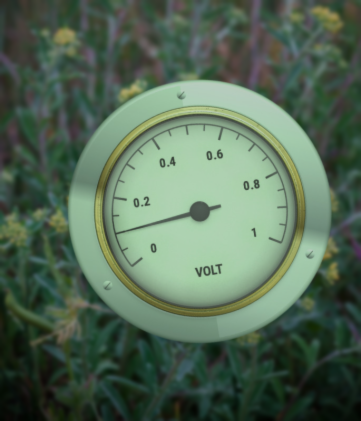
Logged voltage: 0.1V
